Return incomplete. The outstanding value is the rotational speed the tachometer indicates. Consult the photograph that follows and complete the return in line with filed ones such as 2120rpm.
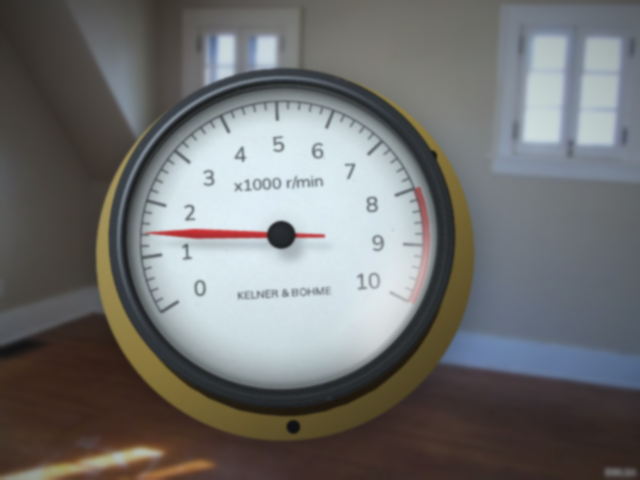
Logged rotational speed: 1400rpm
